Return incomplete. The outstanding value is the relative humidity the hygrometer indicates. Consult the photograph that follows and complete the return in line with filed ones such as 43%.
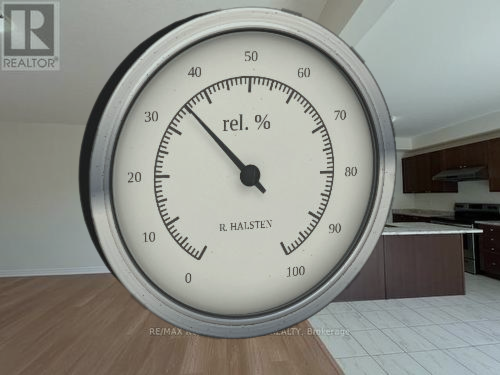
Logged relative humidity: 35%
